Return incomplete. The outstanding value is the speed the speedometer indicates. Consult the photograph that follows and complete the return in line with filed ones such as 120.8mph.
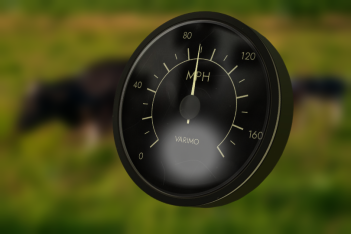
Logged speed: 90mph
